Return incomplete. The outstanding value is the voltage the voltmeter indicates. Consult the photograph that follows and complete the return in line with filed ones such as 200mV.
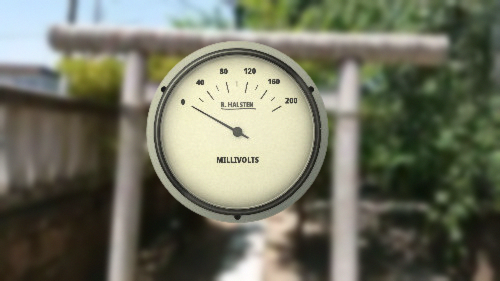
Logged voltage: 0mV
